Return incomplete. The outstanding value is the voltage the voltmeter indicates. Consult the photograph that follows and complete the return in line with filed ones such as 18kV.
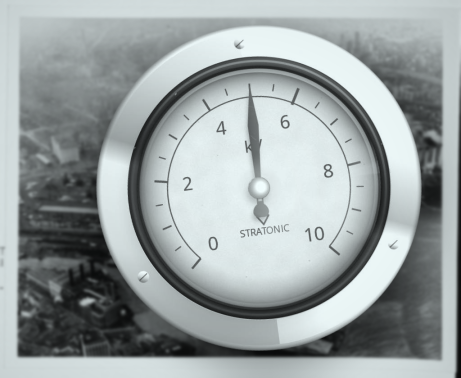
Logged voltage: 5kV
